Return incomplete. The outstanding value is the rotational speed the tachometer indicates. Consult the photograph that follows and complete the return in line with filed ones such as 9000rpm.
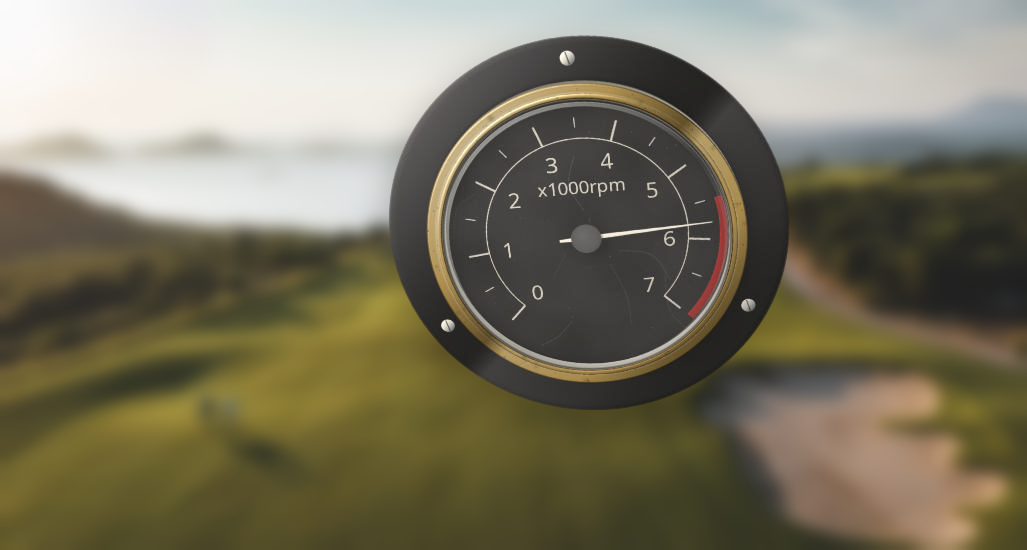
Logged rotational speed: 5750rpm
